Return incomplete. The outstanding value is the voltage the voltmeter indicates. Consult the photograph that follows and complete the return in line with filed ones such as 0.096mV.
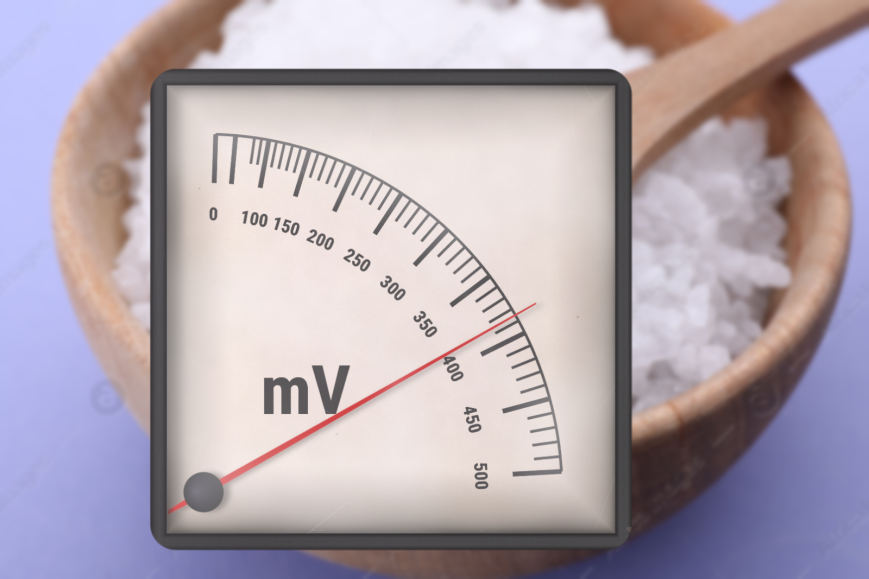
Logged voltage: 385mV
